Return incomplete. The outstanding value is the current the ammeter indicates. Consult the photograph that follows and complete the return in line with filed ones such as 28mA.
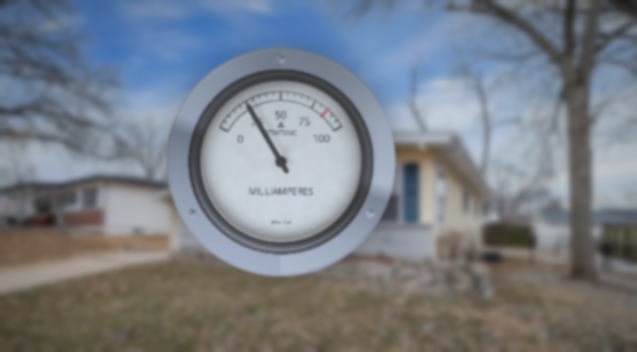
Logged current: 25mA
